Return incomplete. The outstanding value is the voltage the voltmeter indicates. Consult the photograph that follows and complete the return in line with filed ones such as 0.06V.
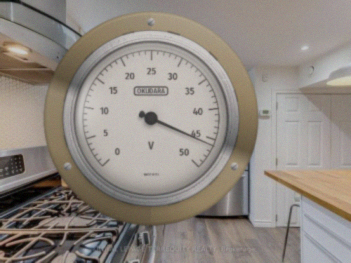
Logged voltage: 46V
